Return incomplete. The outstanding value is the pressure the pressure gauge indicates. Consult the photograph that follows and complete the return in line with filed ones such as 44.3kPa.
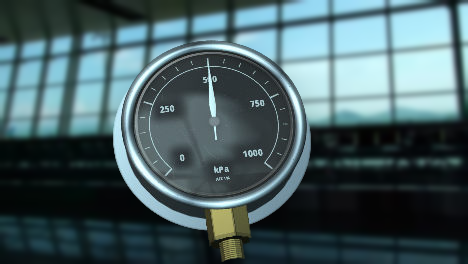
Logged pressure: 500kPa
